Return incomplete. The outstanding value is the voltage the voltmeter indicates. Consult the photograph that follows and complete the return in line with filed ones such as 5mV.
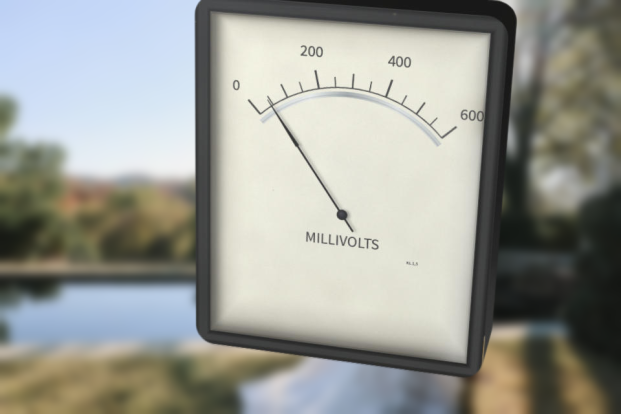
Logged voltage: 50mV
